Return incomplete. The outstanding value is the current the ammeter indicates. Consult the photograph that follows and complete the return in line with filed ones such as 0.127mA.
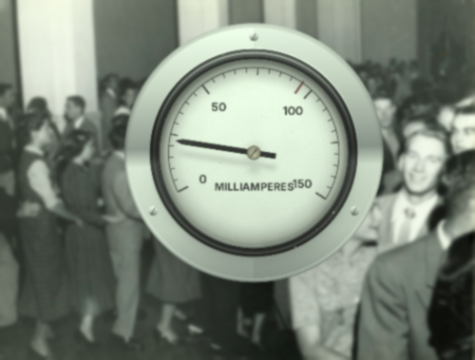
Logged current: 22.5mA
